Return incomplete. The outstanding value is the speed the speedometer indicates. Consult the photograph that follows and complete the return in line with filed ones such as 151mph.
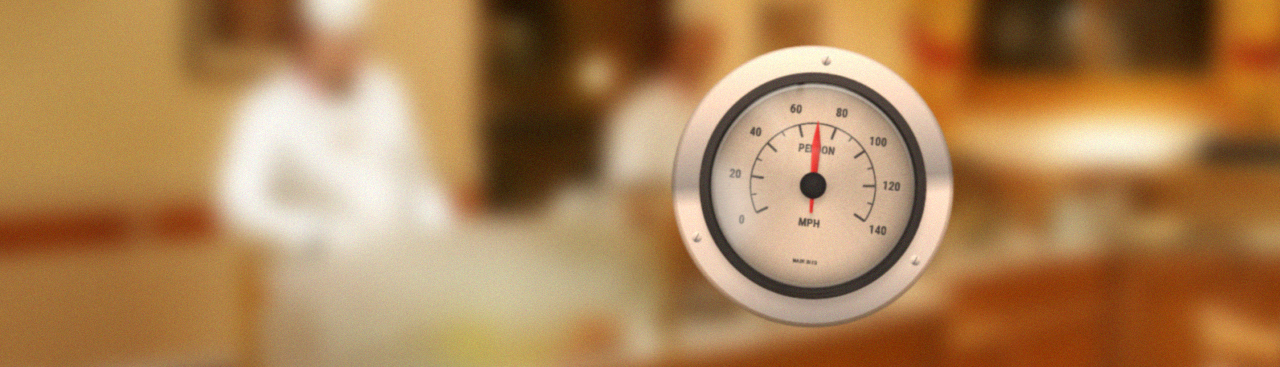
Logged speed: 70mph
